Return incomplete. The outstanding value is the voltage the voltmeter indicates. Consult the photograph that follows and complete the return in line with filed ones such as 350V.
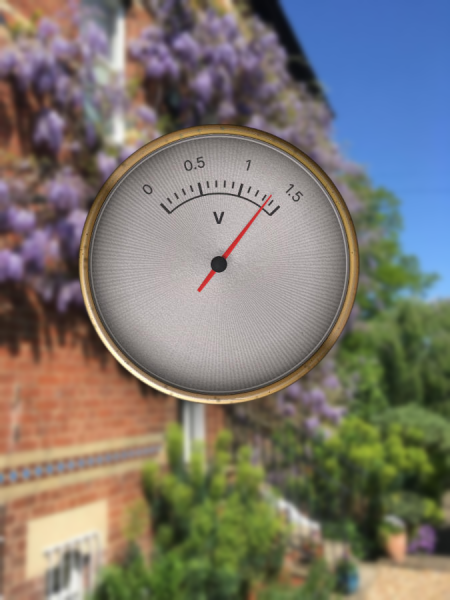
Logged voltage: 1.35V
